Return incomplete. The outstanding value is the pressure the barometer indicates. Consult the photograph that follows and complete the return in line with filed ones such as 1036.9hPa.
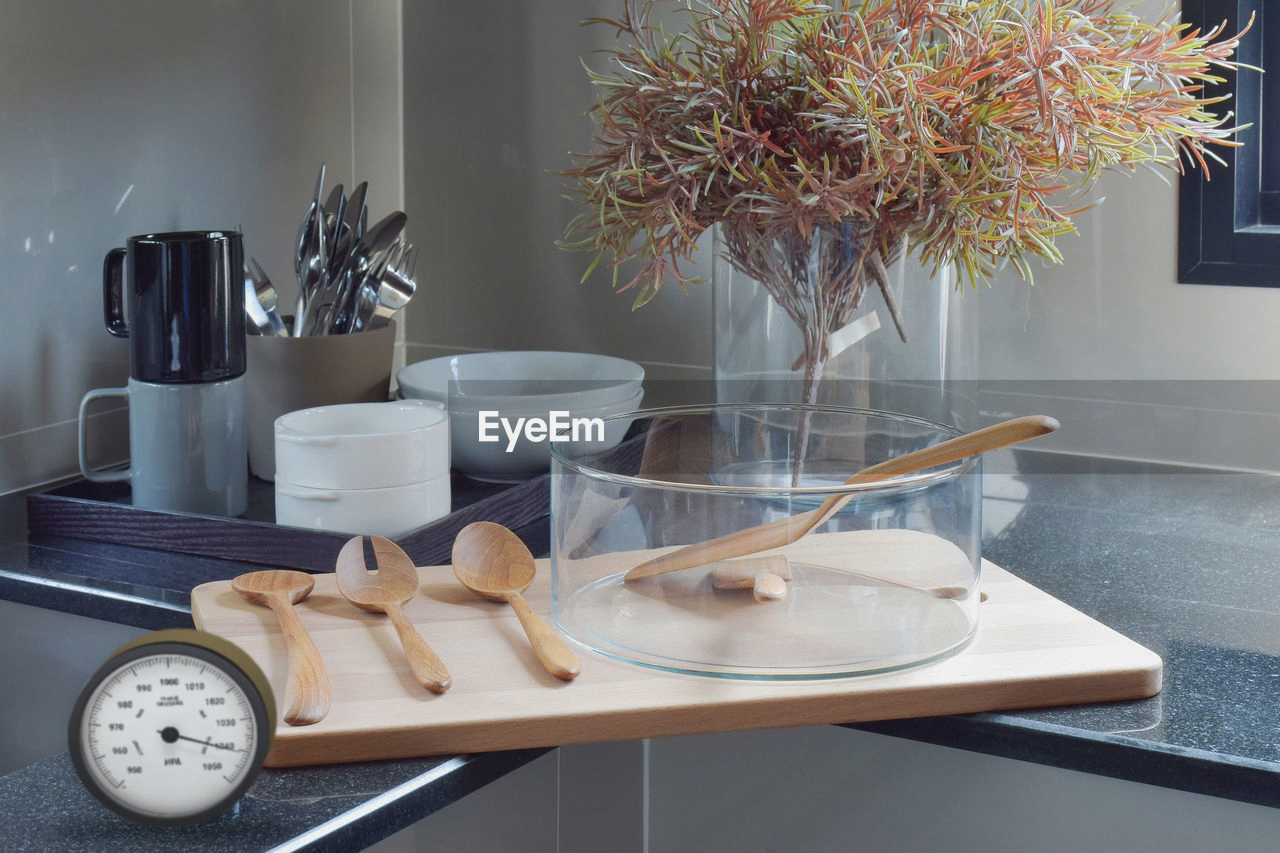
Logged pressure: 1040hPa
